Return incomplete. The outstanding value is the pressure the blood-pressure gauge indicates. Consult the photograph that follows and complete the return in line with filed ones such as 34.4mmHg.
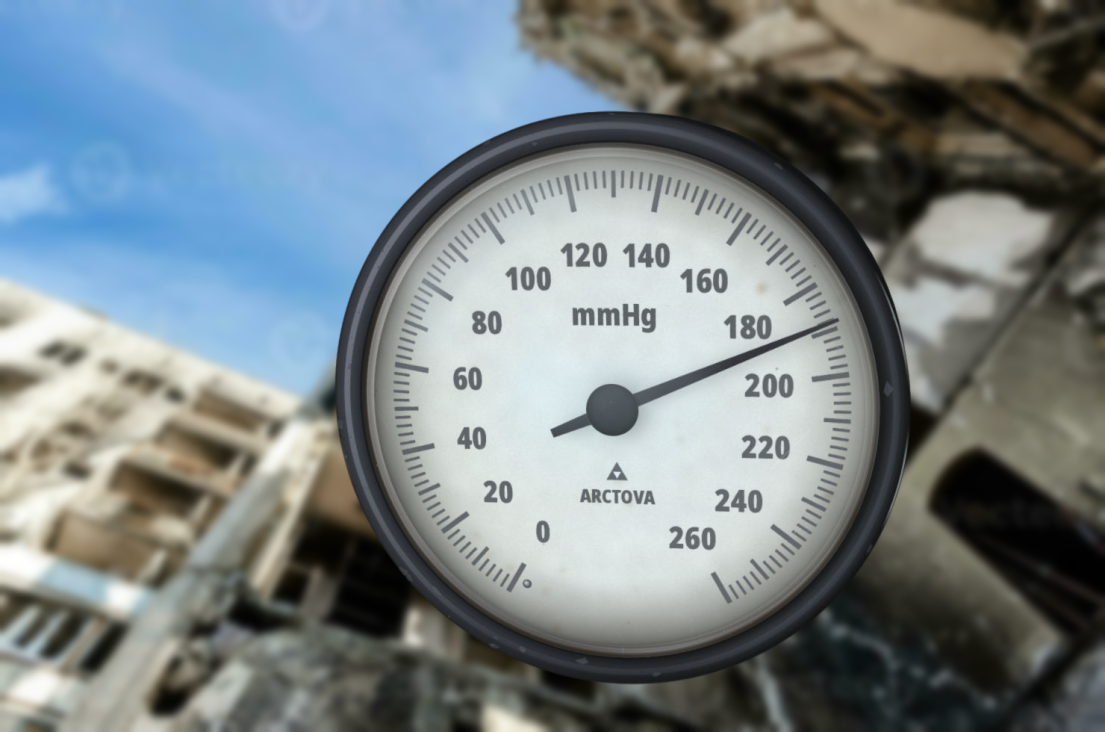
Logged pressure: 188mmHg
